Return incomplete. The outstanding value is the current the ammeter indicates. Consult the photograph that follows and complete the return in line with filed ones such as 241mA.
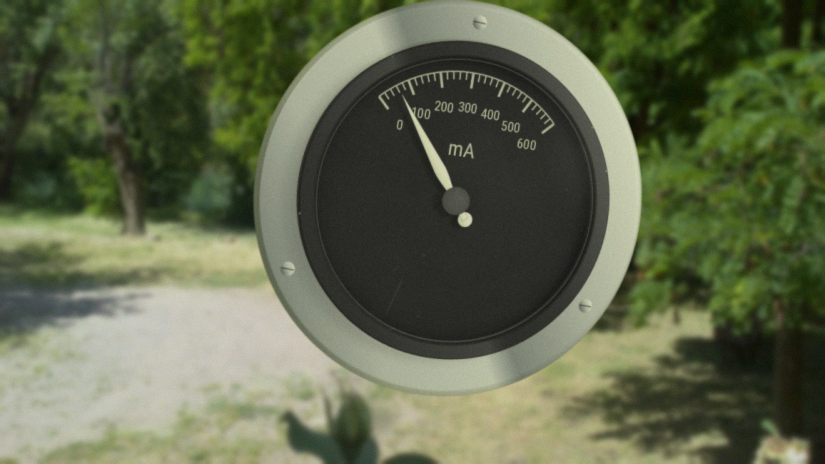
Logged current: 60mA
